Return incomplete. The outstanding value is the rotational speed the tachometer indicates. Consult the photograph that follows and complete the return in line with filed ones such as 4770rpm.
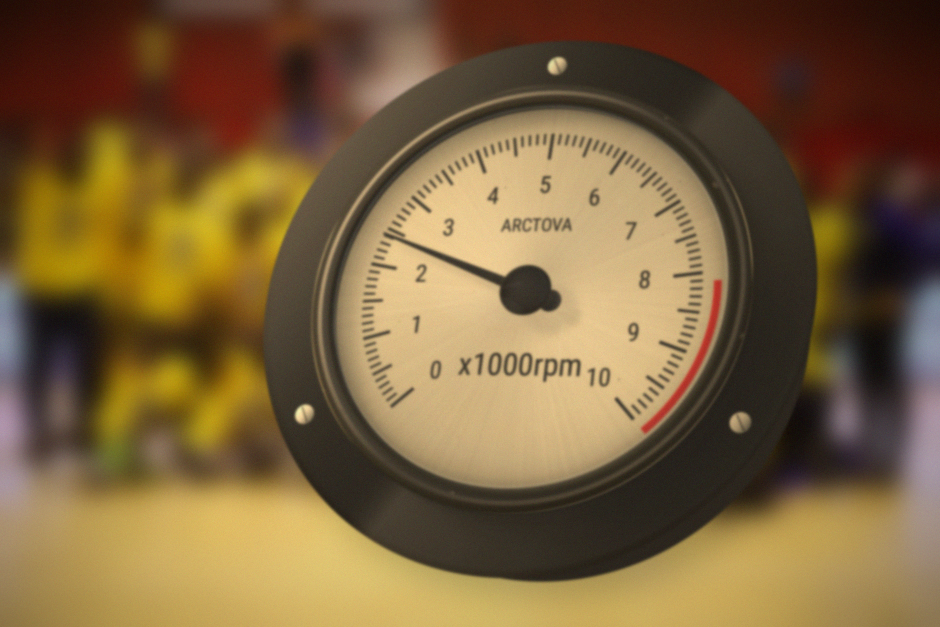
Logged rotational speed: 2400rpm
